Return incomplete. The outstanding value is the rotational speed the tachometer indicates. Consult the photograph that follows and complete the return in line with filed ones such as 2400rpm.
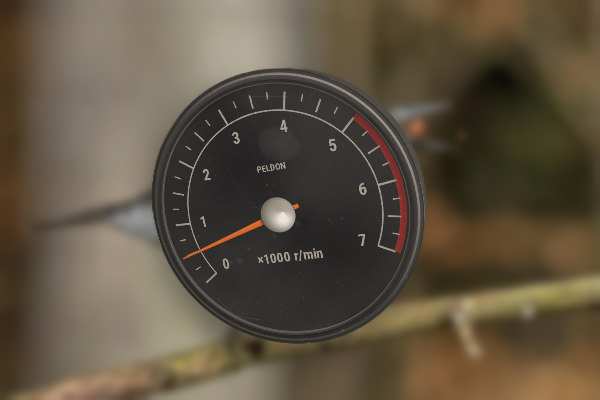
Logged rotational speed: 500rpm
